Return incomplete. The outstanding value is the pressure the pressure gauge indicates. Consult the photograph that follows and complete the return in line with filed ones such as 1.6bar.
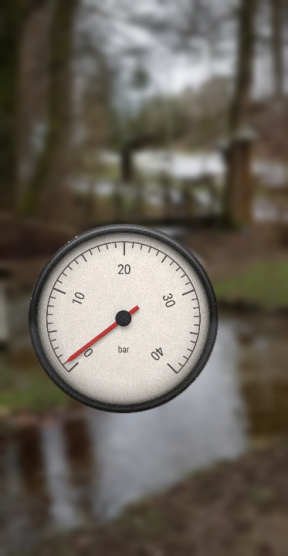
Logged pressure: 1bar
